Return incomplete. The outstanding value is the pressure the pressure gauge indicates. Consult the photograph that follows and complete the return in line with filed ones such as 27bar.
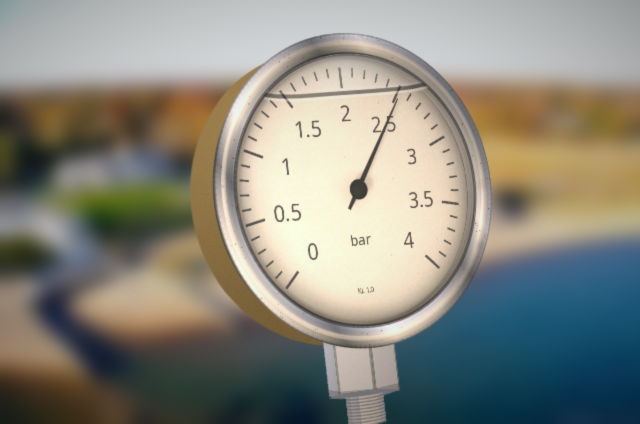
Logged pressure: 2.5bar
